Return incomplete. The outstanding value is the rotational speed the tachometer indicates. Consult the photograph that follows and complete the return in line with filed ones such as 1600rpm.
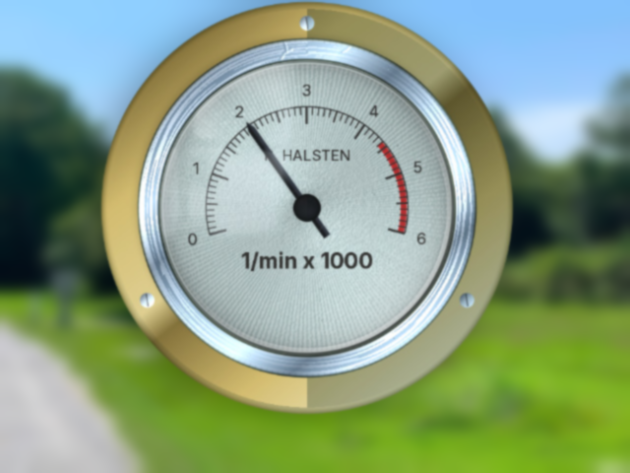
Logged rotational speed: 2000rpm
